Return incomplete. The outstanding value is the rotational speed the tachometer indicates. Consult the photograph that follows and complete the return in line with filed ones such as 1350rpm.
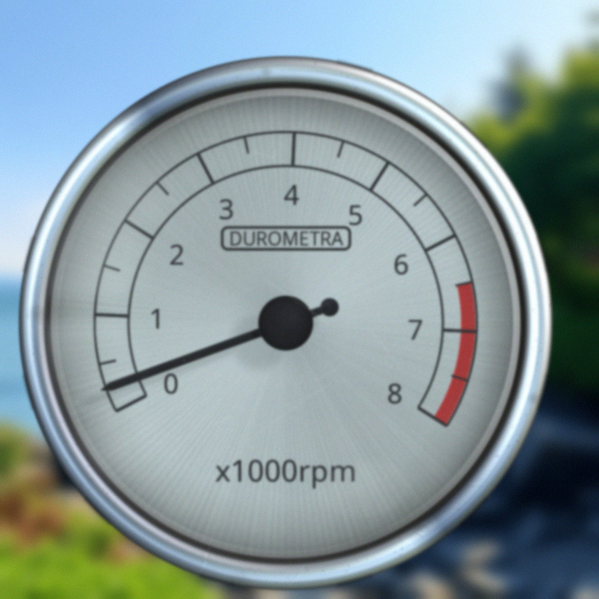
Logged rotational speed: 250rpm
